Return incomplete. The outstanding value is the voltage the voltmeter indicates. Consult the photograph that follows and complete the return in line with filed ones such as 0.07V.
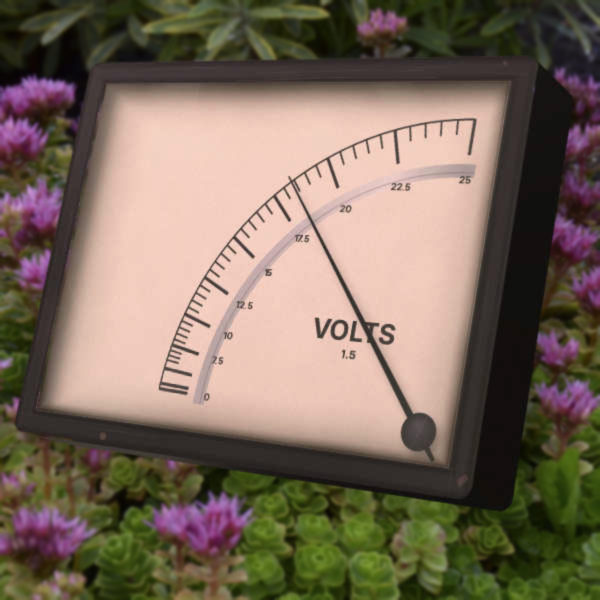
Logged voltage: 18.5V
